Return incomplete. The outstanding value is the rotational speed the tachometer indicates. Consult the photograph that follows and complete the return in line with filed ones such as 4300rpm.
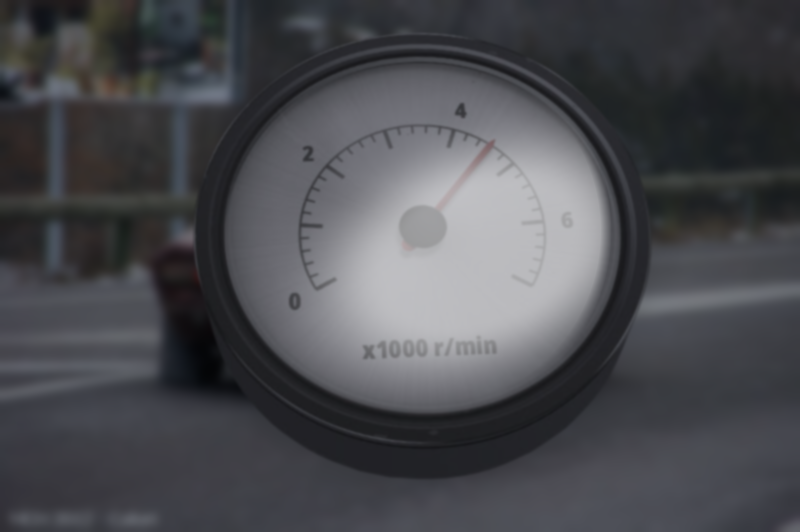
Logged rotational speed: 4600rpm
